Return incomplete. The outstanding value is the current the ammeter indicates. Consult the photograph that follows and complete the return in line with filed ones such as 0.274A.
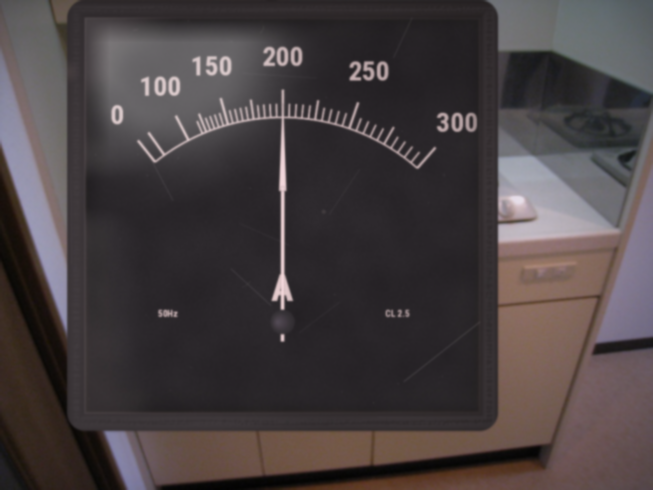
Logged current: 200A
